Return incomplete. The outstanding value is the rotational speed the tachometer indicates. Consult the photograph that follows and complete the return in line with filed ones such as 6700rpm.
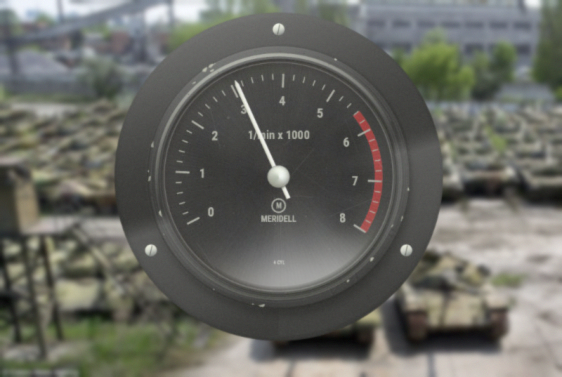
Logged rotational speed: 3100rpm
